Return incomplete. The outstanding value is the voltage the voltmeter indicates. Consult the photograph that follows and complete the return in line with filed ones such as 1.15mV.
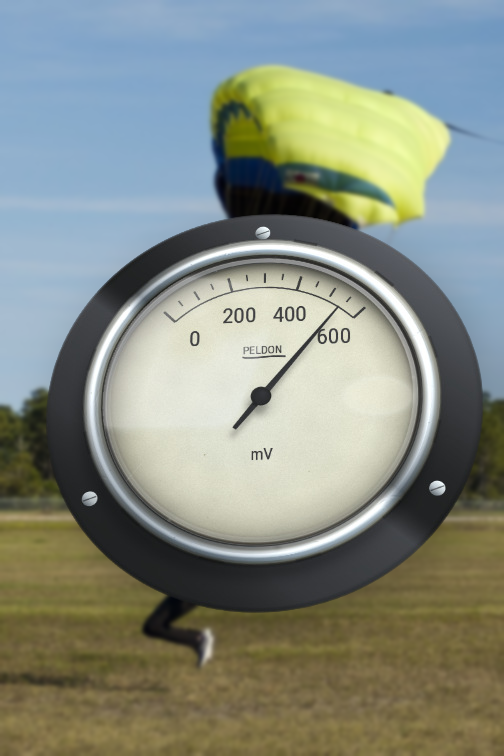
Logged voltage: 550mV
